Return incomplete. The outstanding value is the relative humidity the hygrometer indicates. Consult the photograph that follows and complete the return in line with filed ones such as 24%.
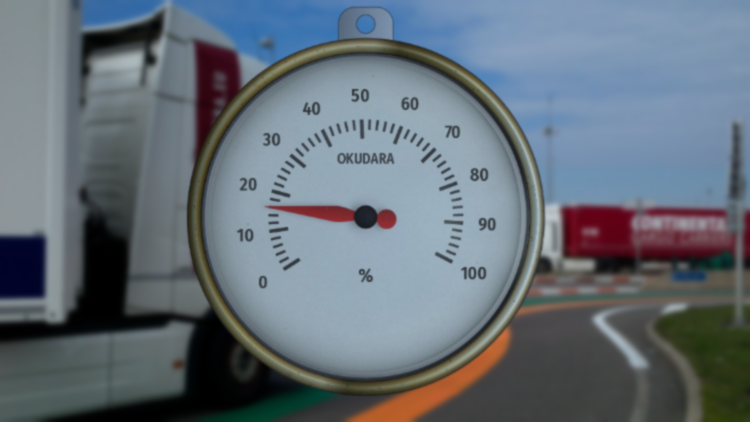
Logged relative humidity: 16%
